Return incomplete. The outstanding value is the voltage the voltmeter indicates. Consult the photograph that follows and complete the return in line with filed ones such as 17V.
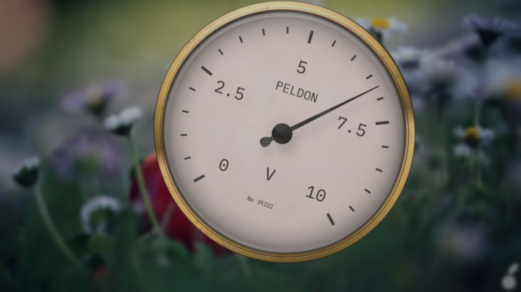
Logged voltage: 6.75V
